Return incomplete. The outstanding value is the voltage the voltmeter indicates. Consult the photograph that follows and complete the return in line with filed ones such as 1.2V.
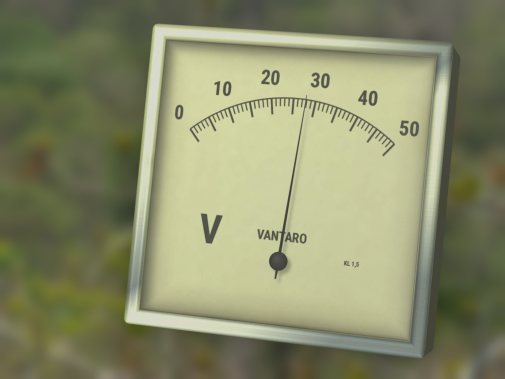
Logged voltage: 28V
